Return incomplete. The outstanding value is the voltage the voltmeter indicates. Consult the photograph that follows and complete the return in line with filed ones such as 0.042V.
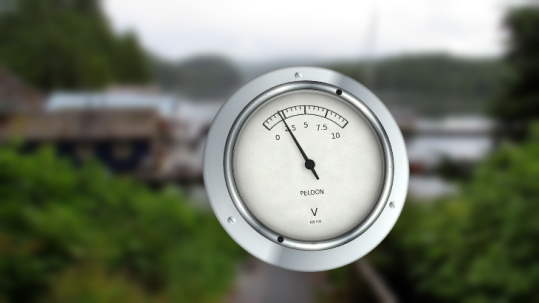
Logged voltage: 2V
